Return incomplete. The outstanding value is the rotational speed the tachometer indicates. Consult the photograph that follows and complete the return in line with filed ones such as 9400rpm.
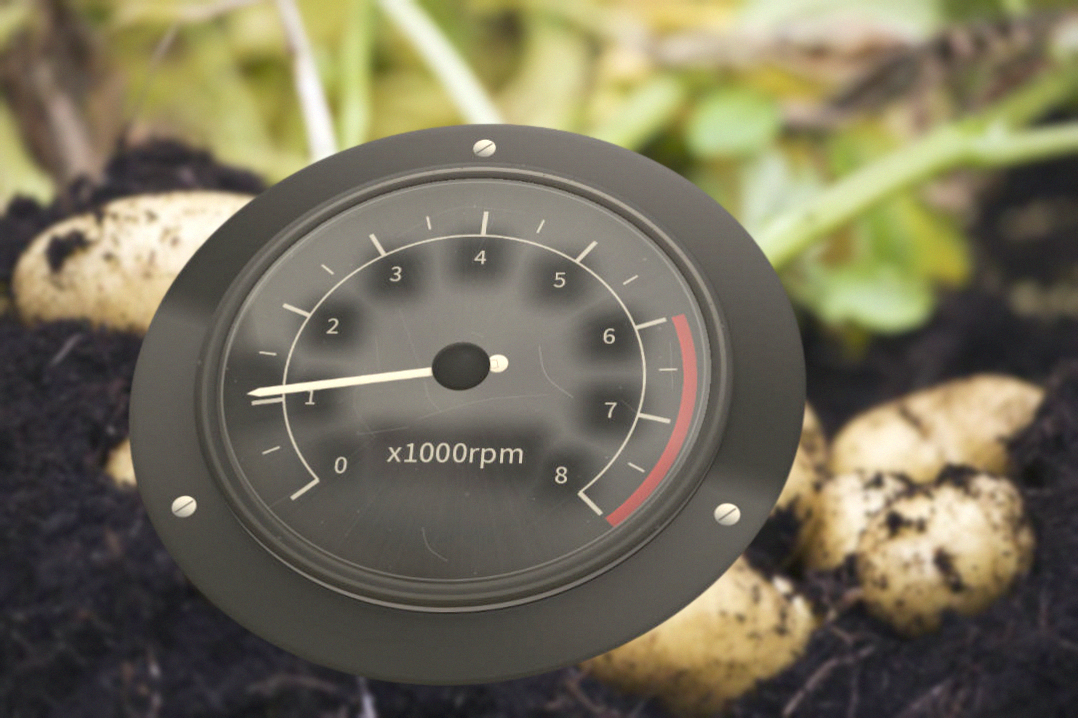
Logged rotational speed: 1000rpm
